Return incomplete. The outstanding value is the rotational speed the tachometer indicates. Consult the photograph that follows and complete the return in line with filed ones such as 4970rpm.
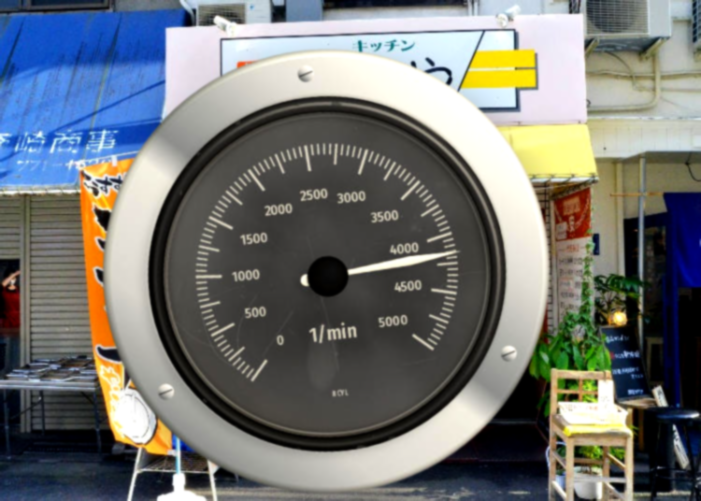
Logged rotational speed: 4150rpm
